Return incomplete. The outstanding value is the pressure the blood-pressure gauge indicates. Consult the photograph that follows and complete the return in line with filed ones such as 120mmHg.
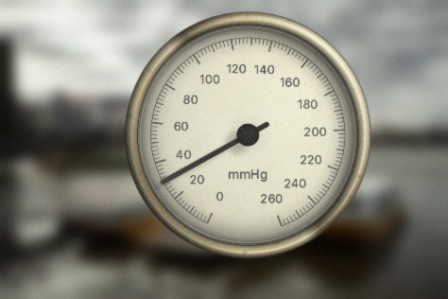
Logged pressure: 30mmHg
